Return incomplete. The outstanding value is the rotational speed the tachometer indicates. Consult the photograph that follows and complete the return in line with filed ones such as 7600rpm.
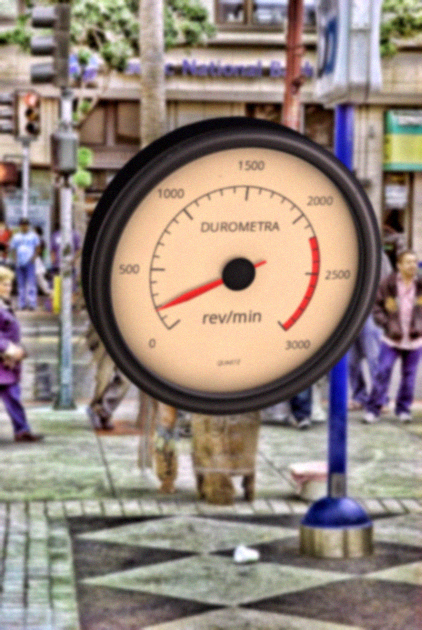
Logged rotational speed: 200rpm
